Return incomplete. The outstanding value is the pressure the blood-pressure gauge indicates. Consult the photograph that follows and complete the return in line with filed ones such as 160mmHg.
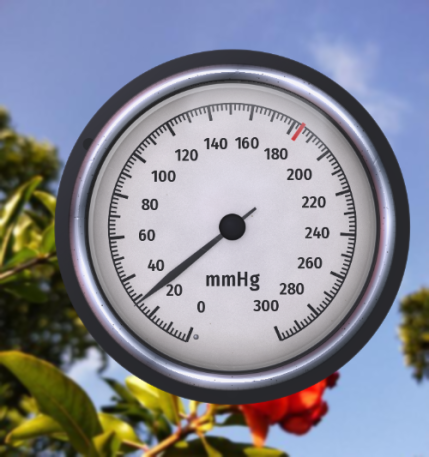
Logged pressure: 28mmHg
